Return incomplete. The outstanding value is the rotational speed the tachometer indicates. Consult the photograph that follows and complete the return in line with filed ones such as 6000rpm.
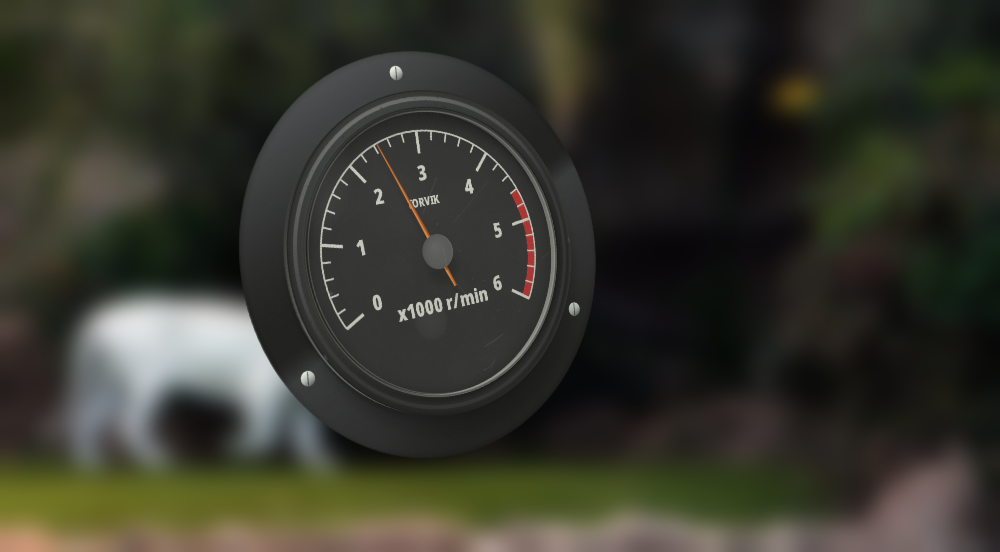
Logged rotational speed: 2400rpm
